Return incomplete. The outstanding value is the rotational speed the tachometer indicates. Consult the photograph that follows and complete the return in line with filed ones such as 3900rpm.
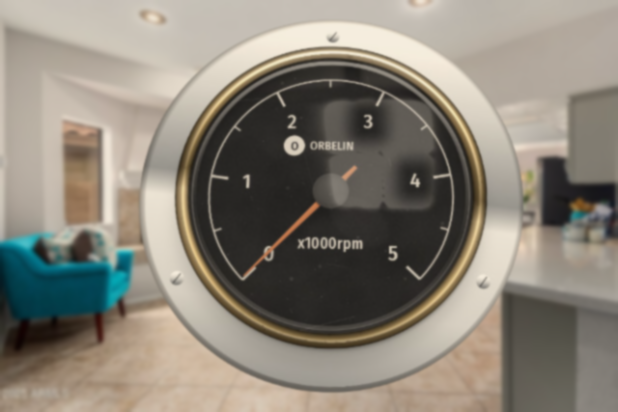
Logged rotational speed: 0rpm
